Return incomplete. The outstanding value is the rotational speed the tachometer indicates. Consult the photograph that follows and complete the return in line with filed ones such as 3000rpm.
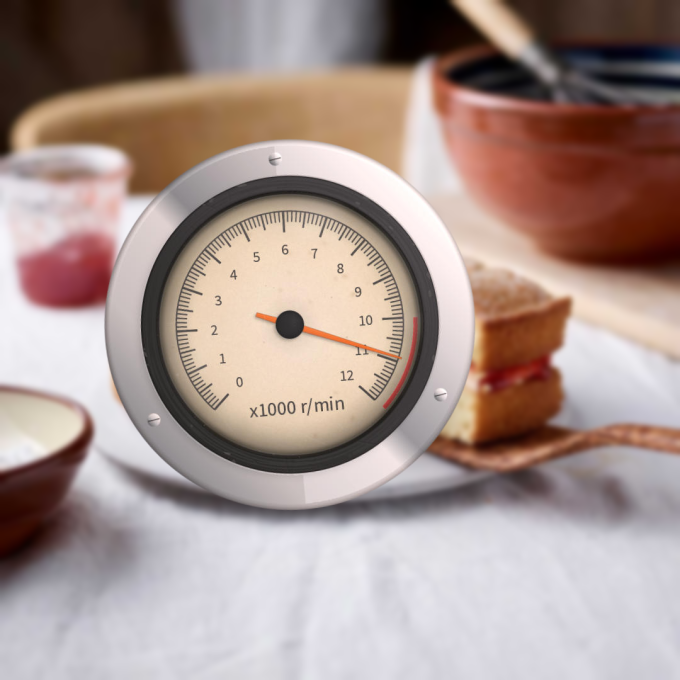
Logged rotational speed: 10900rpm
